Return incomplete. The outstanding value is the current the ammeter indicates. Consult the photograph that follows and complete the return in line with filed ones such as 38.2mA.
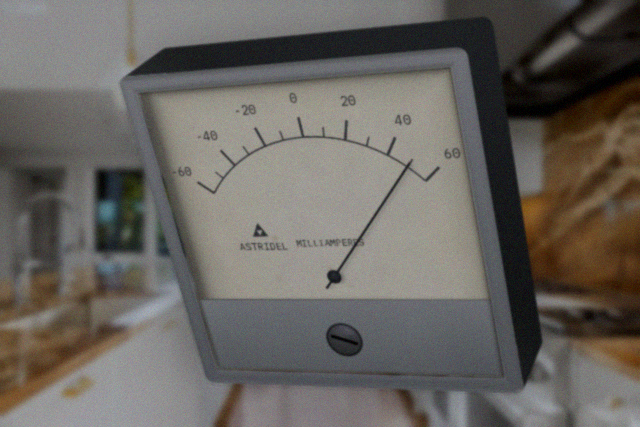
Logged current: 50mA
